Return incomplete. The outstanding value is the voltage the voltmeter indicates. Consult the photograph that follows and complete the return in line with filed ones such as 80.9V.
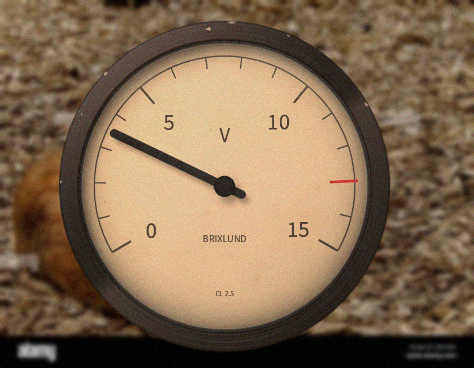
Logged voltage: 3.5V
